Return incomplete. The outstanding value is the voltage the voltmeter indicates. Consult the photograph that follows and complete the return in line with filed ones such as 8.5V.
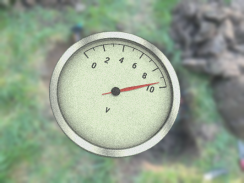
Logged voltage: 9.5V
